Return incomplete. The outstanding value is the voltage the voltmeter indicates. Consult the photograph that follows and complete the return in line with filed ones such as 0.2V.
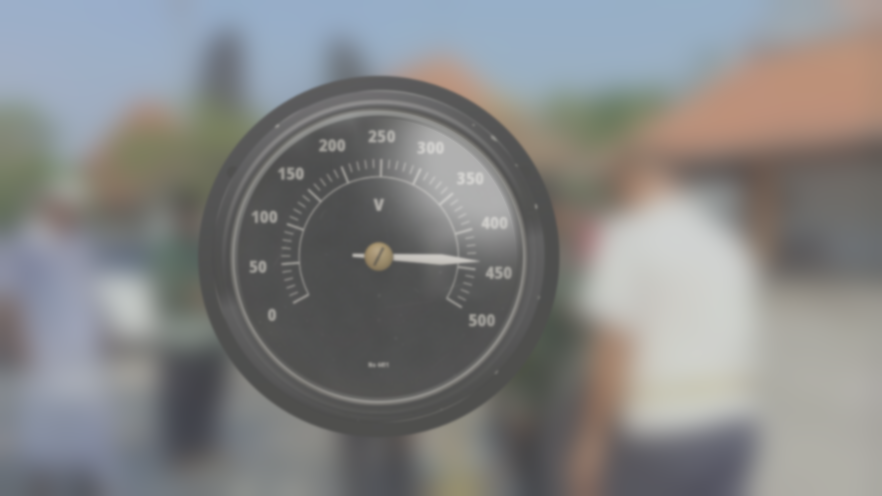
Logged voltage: 440V
